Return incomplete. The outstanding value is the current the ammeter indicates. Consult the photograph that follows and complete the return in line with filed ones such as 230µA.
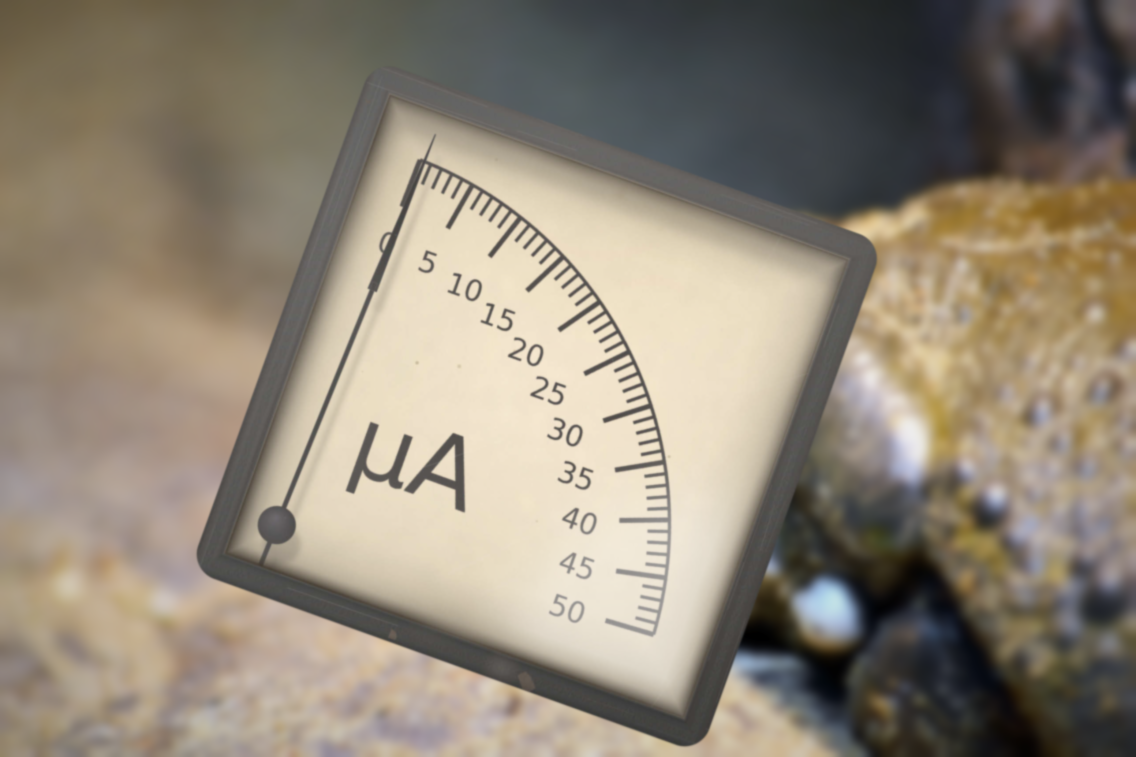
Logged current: 0.5µA
